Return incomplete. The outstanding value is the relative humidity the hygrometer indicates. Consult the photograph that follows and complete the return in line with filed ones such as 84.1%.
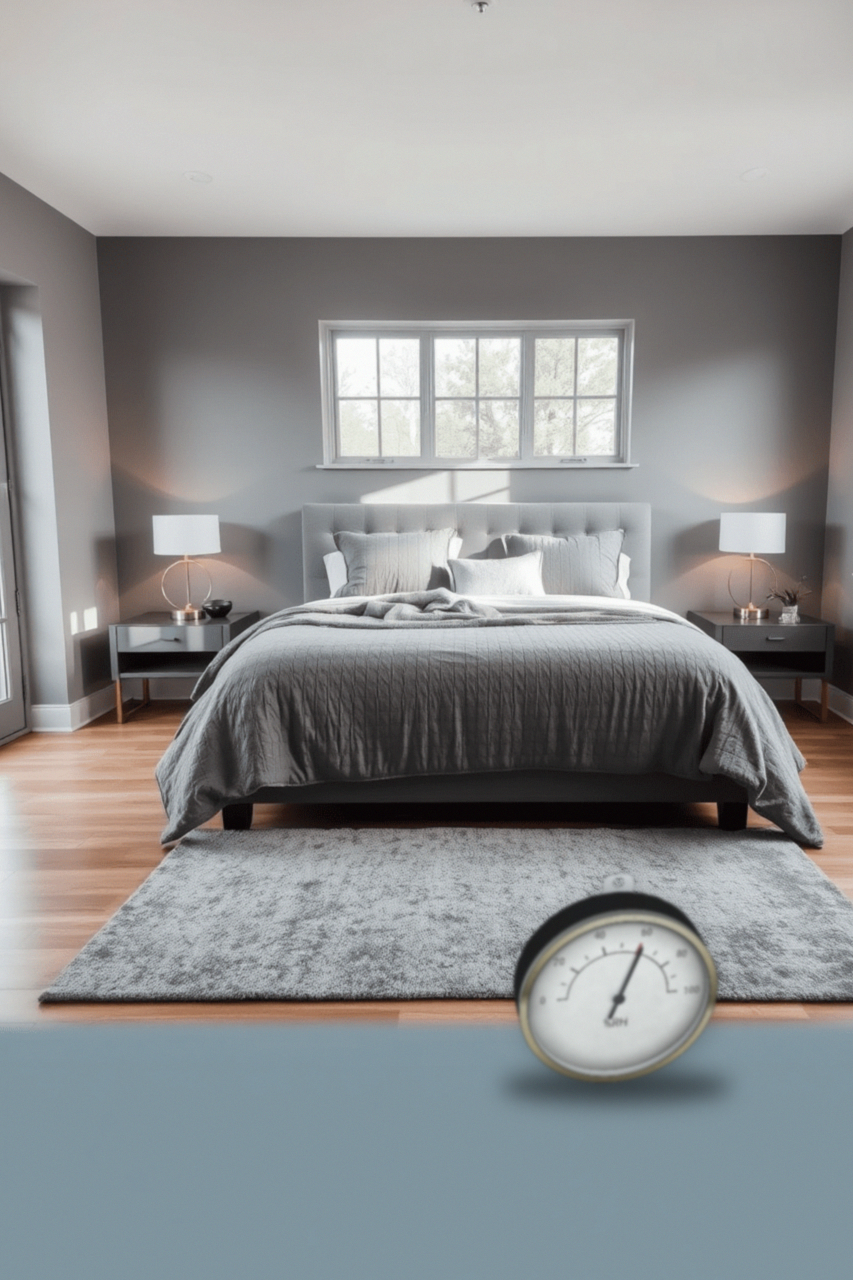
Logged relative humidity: 60%
